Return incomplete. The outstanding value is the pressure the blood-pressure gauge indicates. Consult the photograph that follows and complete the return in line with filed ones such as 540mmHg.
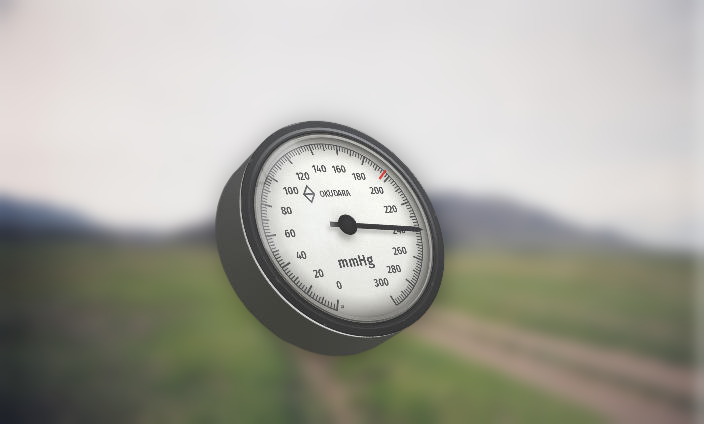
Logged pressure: 240mmHg
